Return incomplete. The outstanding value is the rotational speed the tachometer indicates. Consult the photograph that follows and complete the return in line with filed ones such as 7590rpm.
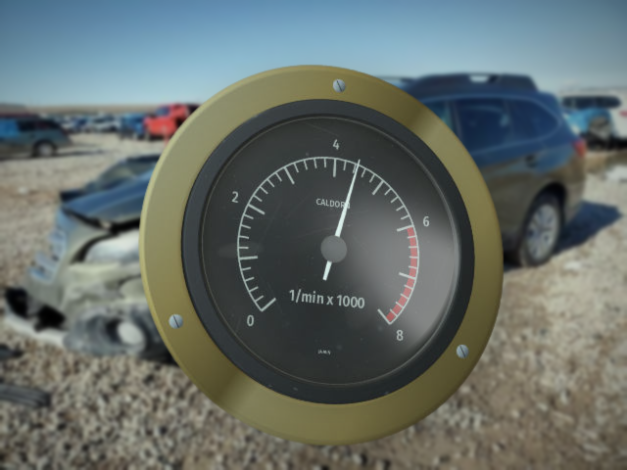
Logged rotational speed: 4400rpm
